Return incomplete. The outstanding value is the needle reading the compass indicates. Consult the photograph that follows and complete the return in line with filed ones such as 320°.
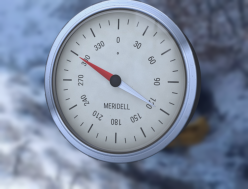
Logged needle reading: 300°
